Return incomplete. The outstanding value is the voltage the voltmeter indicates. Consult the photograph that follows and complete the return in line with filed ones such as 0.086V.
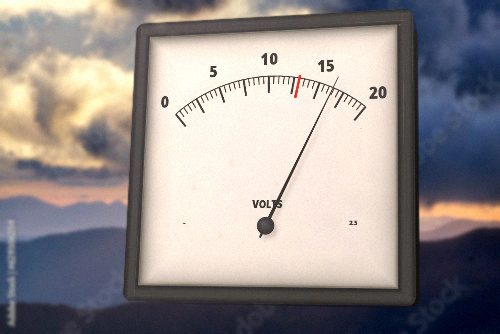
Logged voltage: 16.5V
